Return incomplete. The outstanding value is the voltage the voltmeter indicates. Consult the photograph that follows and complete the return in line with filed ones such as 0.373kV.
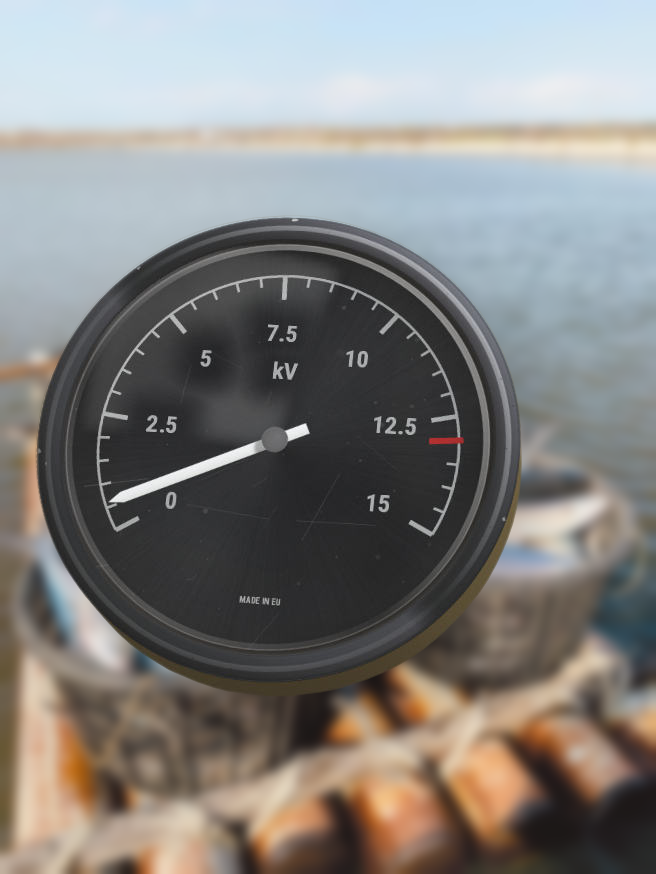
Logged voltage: 0.5kV
